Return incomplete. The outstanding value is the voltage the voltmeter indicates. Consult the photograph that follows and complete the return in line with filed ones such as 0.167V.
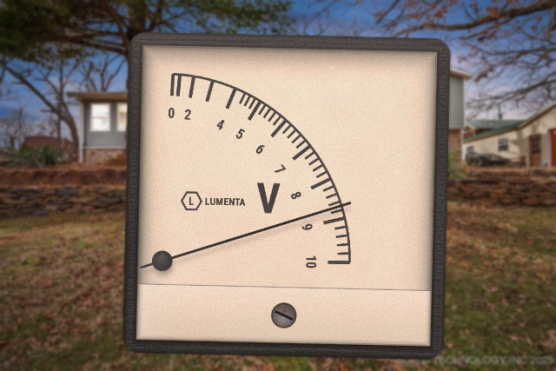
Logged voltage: 8.7V
